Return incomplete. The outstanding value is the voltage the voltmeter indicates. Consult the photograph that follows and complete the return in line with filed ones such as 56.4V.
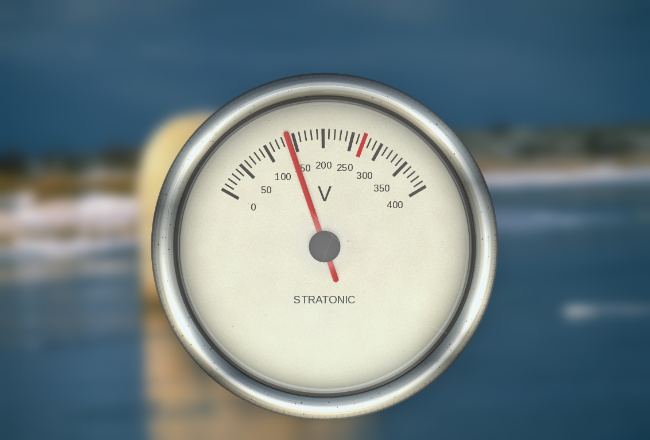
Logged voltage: 140V
